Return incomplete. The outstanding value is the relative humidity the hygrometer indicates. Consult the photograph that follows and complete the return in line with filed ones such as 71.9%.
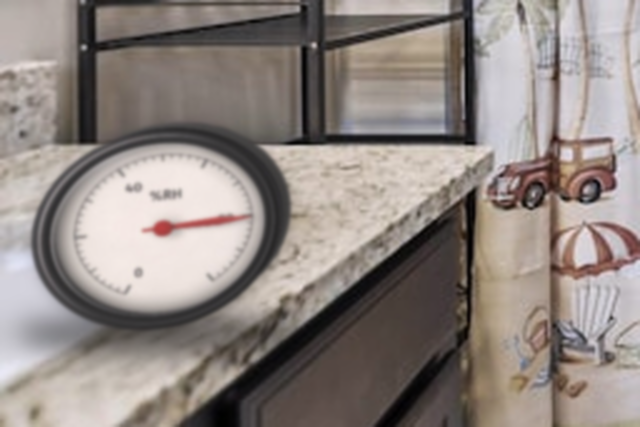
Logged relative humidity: 80%
